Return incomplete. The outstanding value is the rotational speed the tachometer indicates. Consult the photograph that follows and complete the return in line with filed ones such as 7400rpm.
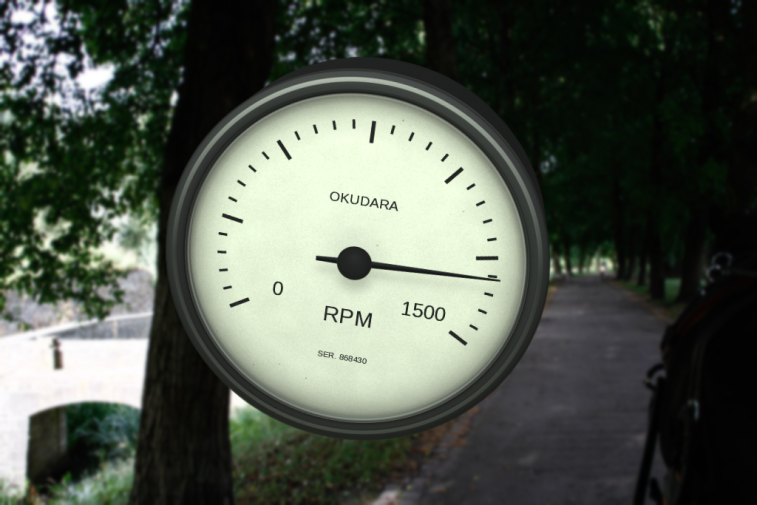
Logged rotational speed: 1300rpm
